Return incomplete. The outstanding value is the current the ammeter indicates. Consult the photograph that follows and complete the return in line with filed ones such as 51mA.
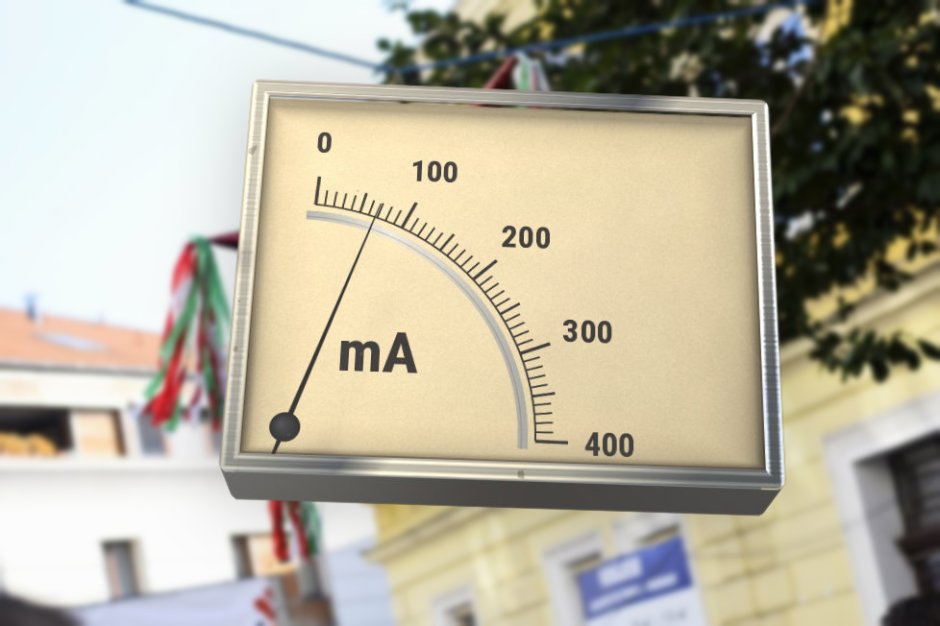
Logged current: 70mA
